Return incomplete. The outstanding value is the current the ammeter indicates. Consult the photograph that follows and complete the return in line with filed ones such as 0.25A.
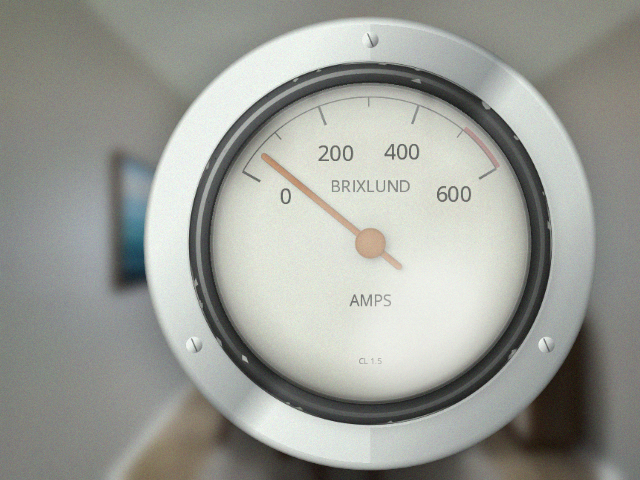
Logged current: 50A
